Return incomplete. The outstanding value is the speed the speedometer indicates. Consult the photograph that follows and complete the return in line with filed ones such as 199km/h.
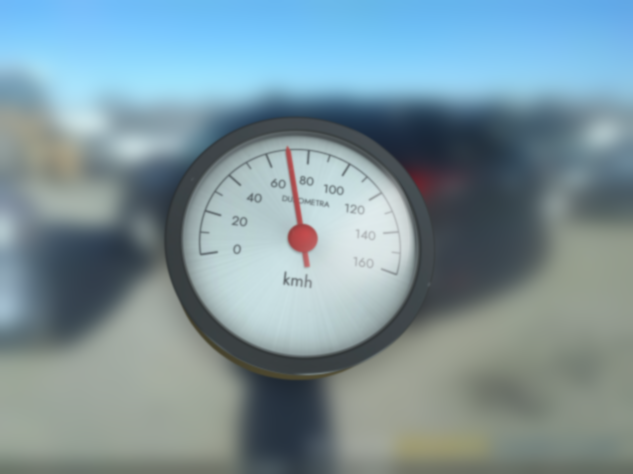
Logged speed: 70km/h
